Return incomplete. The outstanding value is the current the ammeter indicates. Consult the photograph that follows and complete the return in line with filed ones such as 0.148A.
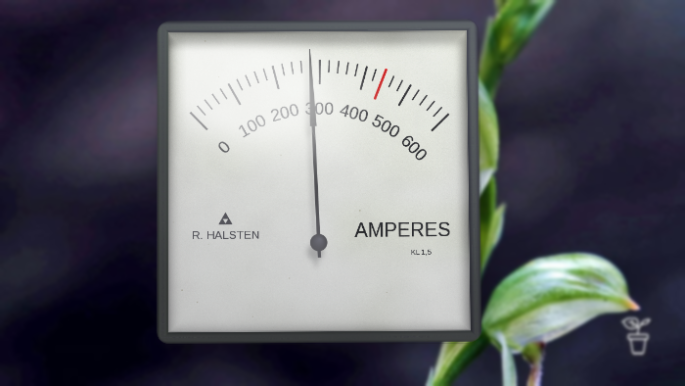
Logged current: 280A
